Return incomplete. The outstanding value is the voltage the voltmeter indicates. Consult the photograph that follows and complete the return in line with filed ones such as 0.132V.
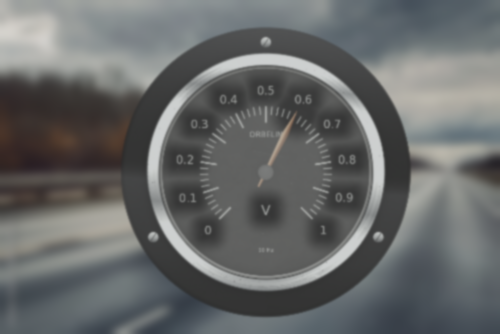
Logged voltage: 0.6V
